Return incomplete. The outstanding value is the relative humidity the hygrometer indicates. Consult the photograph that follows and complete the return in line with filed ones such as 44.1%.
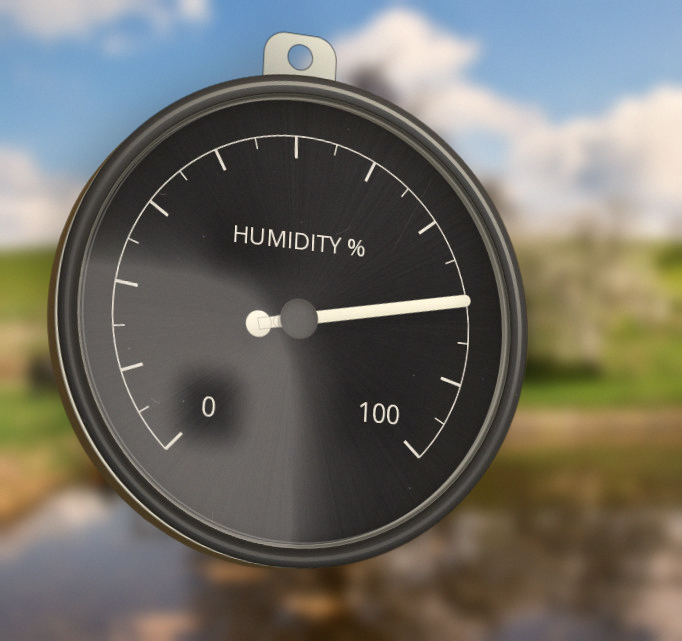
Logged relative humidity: 80%
